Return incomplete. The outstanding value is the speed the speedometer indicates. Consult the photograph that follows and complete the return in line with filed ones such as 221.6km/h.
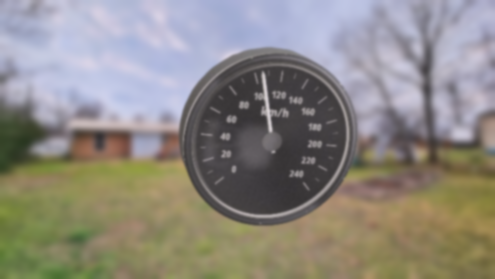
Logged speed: 105km/h
